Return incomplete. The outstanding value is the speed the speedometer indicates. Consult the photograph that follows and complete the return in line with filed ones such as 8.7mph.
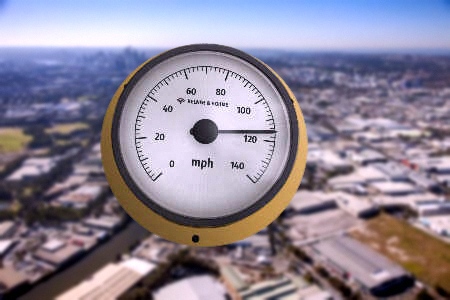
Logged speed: 116mph
